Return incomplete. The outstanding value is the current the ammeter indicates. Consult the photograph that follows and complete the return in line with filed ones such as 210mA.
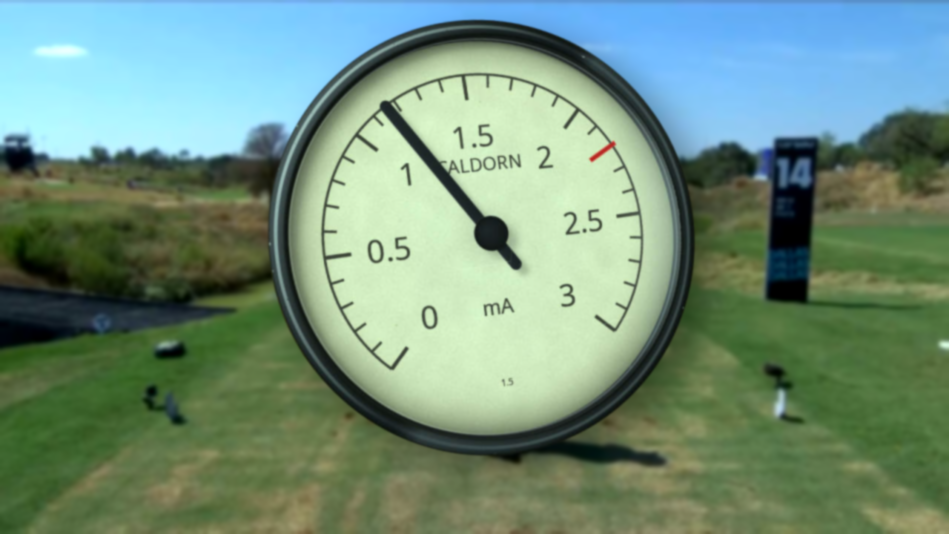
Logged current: 1.15mA
